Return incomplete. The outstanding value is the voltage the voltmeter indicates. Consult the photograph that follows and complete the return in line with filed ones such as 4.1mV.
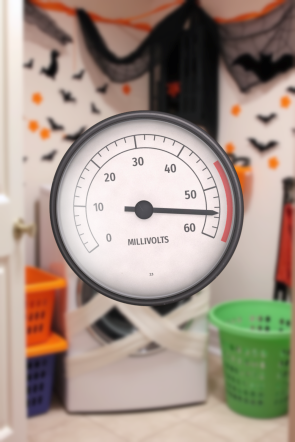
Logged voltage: 55mV
